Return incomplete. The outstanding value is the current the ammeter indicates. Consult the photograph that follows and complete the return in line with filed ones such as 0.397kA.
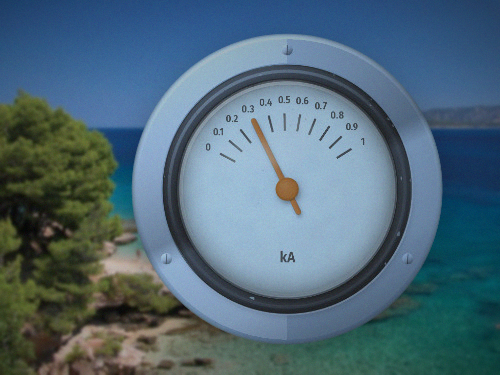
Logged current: 0.3kA
